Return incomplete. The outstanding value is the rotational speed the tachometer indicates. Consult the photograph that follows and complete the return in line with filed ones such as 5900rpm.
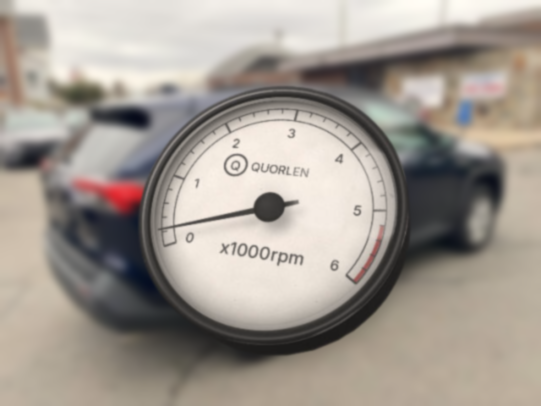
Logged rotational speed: 200rpm
